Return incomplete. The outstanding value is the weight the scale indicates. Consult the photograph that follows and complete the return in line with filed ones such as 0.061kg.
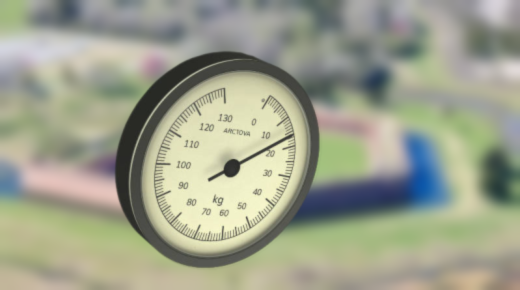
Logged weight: 15kg
